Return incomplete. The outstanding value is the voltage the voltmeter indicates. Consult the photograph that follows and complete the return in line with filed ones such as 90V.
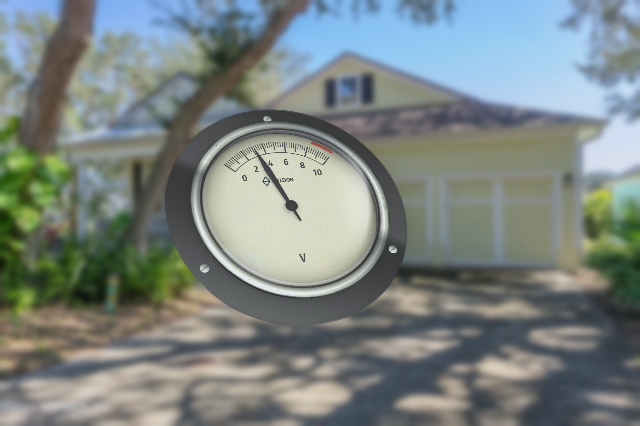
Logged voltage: 3V
